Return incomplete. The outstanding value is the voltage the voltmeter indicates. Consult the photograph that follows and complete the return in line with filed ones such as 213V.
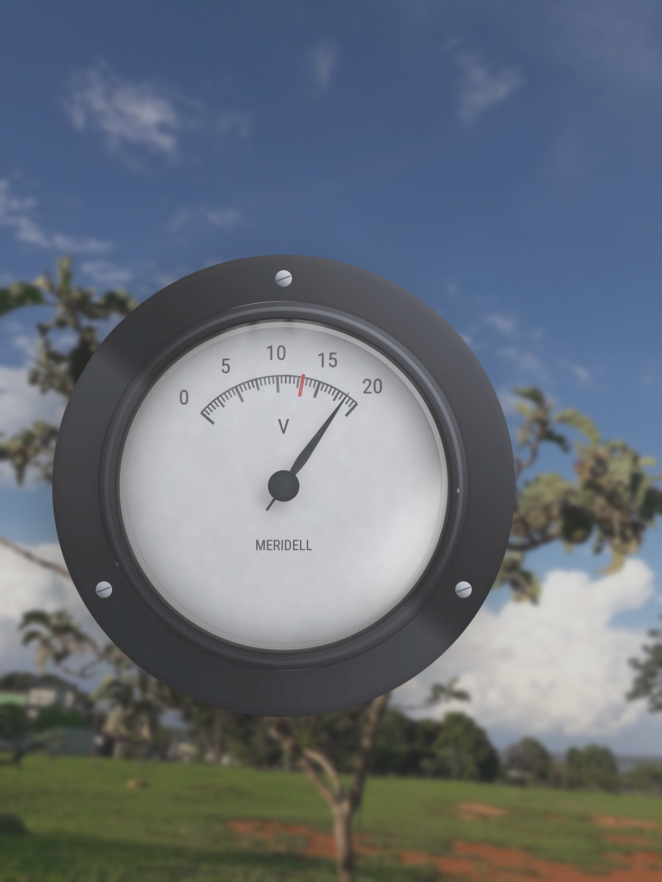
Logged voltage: 18.5V
